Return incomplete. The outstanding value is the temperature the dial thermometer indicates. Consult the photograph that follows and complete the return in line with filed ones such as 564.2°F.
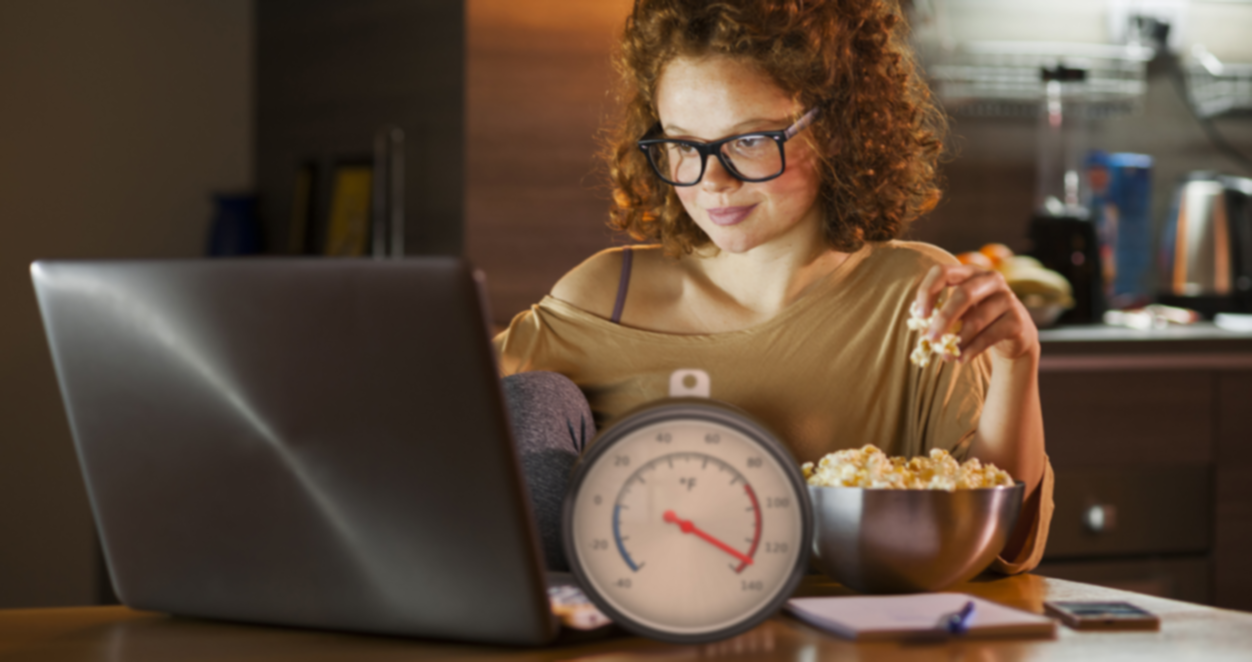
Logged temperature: 130°F
